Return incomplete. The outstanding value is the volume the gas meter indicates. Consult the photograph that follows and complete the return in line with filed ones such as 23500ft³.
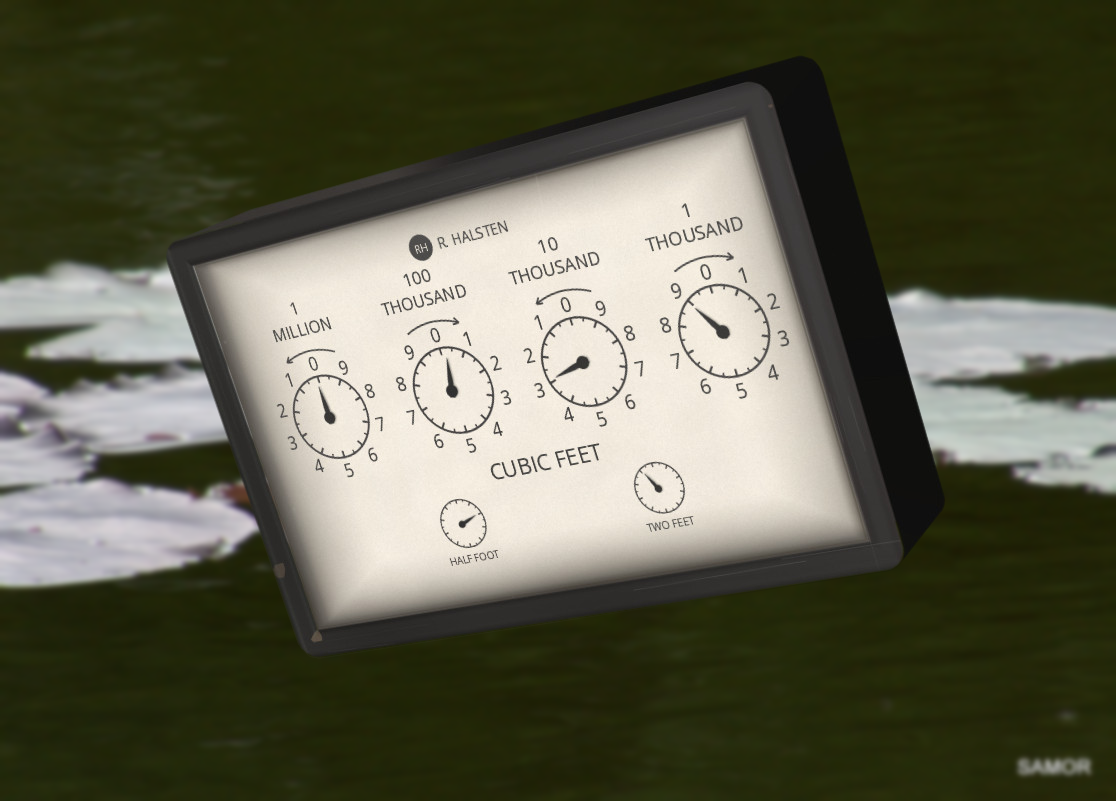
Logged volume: 2900ft³
